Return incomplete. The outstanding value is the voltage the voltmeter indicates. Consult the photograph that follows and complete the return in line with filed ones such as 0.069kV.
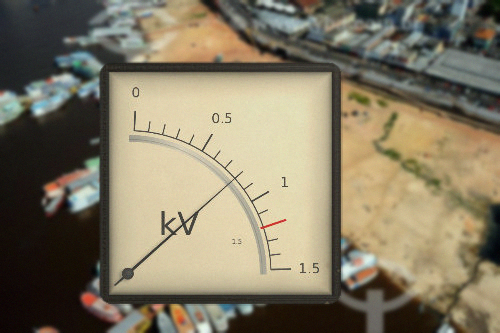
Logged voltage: 0.8kV
